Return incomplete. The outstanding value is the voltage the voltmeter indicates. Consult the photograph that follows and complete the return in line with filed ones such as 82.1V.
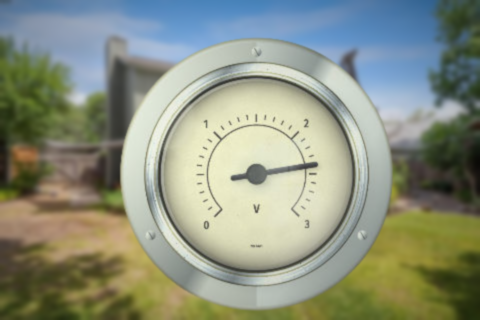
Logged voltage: 2.4V
